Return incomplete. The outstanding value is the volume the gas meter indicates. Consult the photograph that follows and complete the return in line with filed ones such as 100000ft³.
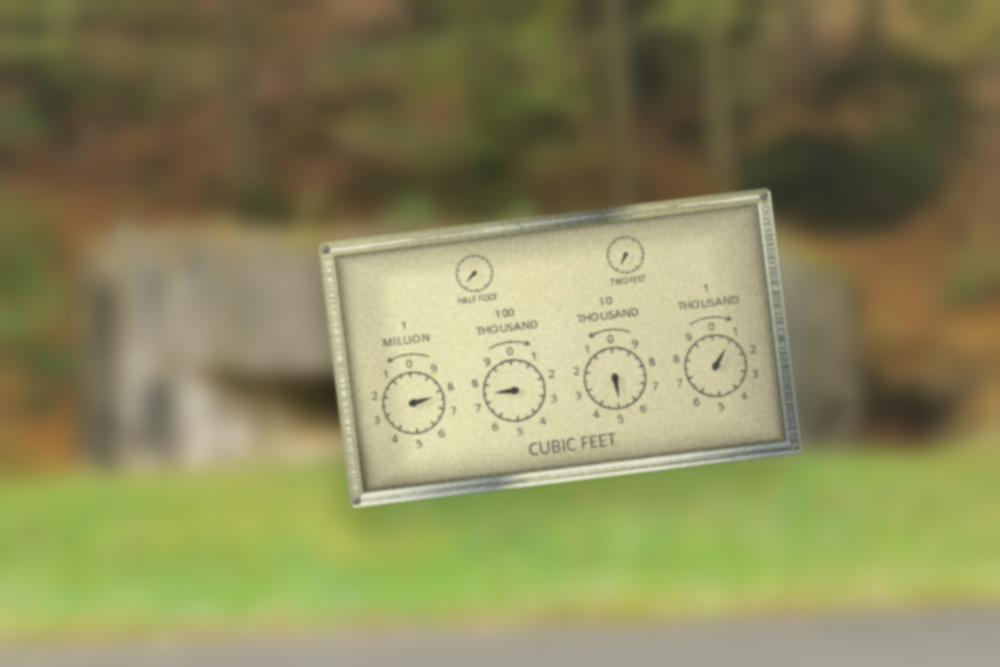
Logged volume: 775100ft³
